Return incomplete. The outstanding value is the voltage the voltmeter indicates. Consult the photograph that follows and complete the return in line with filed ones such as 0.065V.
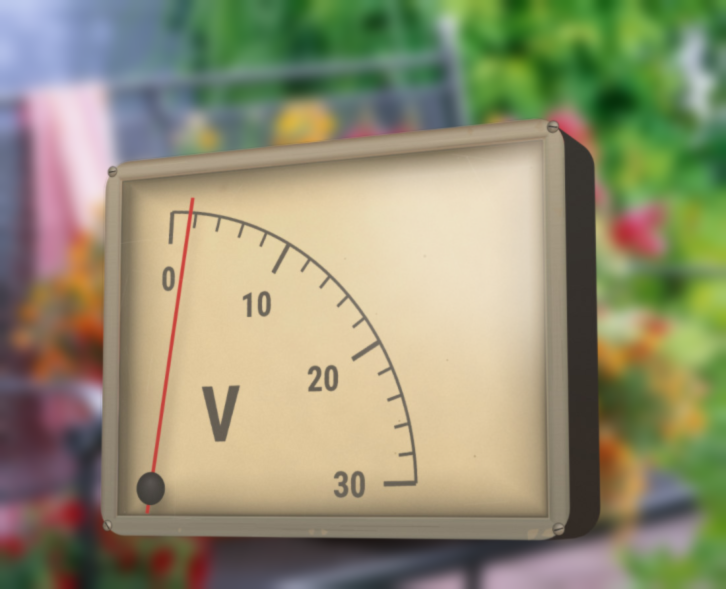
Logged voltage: 2V
